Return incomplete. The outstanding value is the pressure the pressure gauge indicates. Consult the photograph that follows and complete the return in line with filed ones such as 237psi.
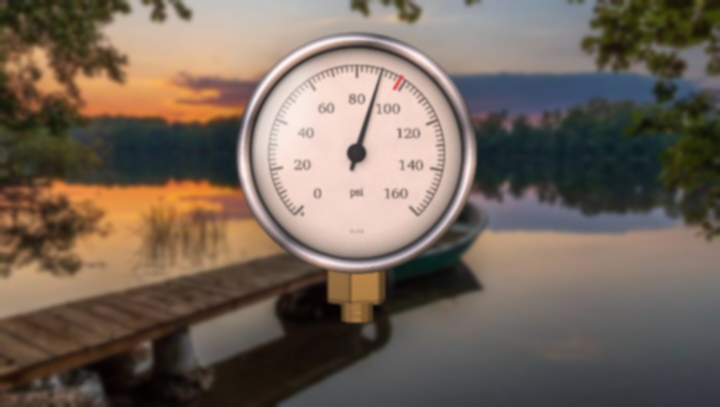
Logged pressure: 90psi
